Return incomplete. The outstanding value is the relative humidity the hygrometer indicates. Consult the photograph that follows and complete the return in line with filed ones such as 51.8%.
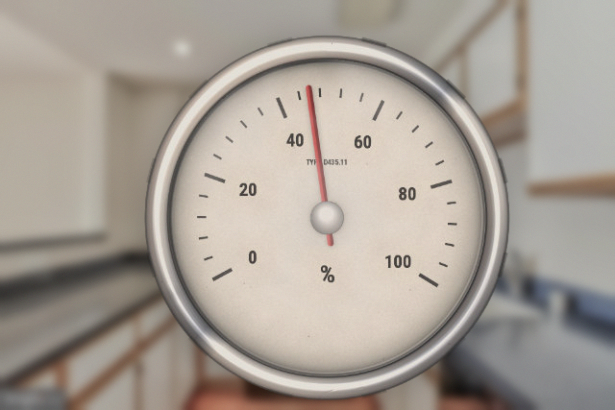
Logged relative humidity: 46%
